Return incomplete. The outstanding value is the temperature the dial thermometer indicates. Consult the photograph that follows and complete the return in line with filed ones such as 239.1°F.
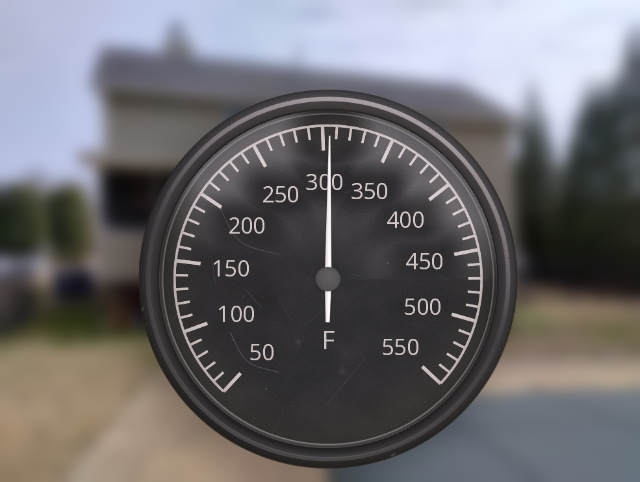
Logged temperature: 305°F
